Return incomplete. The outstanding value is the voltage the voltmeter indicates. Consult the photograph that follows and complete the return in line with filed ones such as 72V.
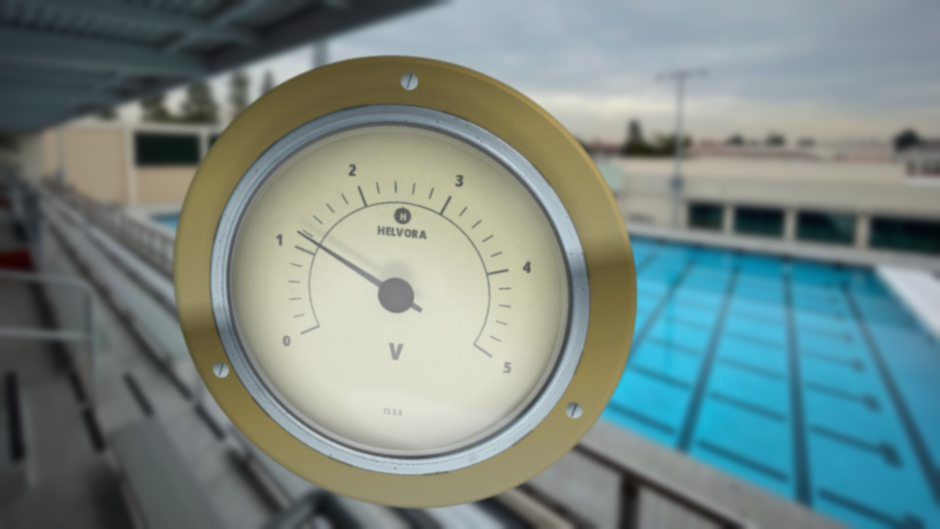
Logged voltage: 1.2V
